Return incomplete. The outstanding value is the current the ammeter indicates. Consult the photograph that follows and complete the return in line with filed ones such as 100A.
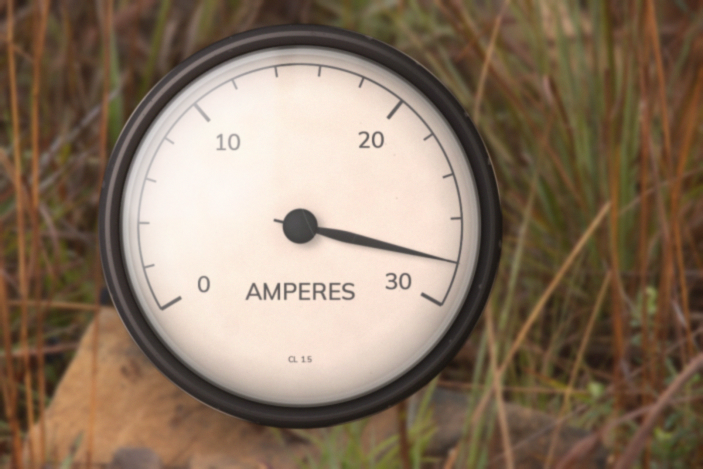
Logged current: 28A
